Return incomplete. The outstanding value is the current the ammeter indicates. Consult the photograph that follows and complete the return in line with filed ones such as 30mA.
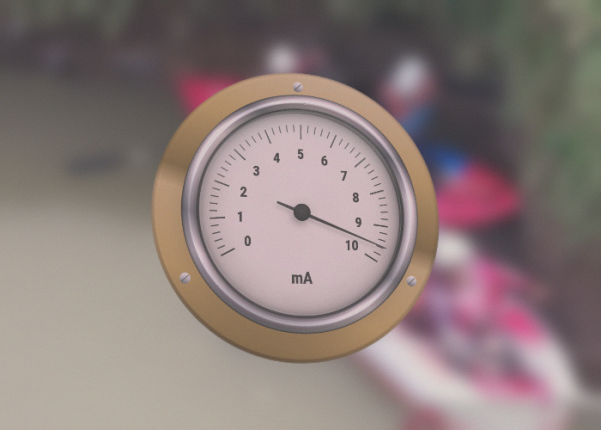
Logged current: 9.6mA
